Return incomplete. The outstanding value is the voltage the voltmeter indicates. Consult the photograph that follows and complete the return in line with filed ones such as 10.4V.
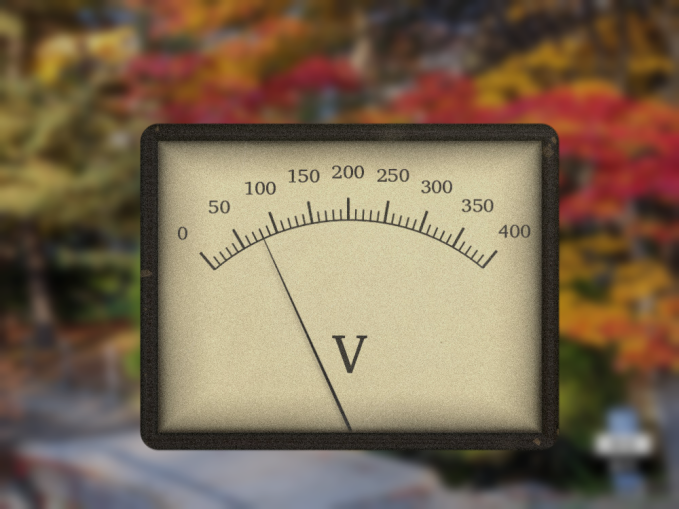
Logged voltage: 80V
